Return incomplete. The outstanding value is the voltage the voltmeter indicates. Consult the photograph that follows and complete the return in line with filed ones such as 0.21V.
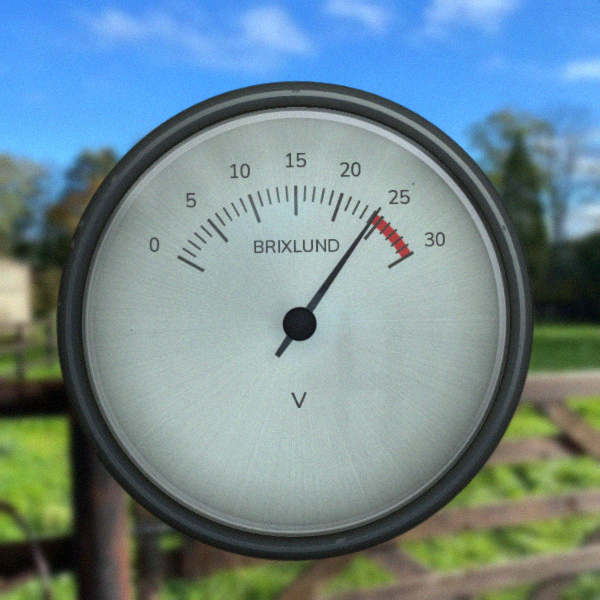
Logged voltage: 24V
